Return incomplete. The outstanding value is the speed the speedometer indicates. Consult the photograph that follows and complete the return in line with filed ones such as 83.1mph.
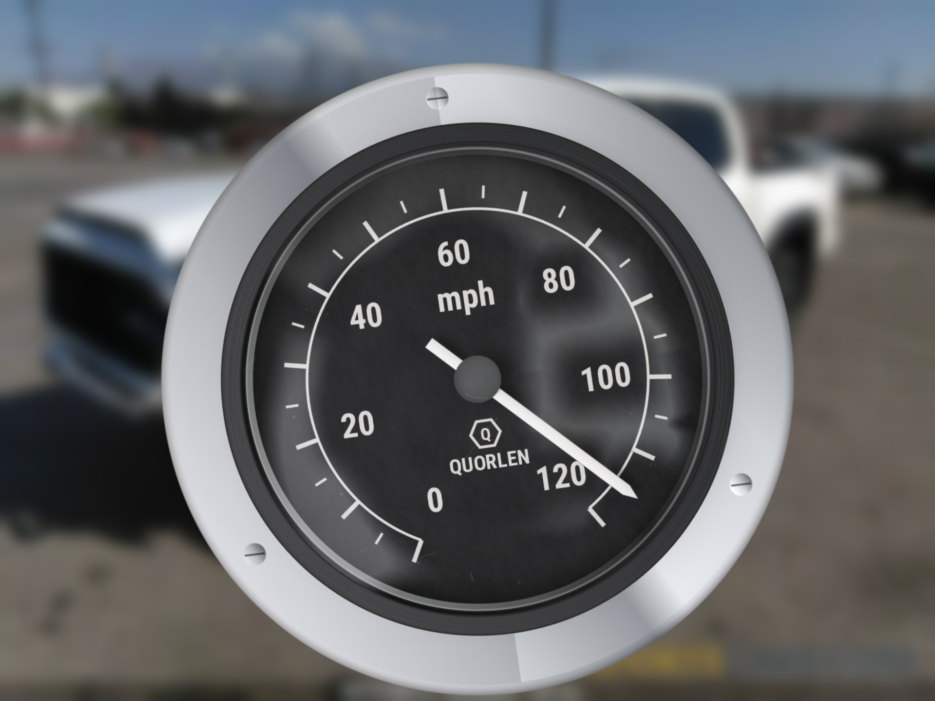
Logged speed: 115mph
